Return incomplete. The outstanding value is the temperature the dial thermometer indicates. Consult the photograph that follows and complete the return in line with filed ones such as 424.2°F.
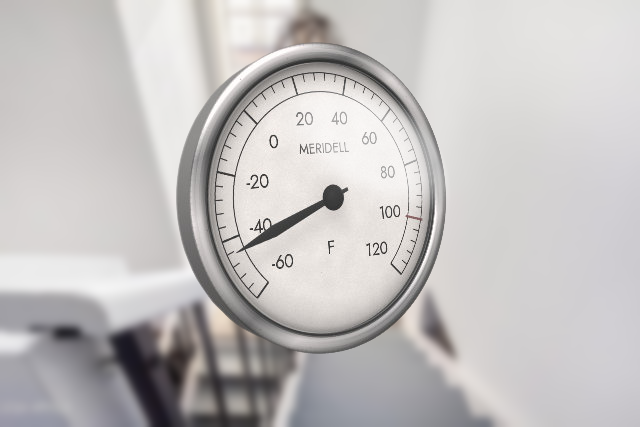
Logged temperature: -44°F
